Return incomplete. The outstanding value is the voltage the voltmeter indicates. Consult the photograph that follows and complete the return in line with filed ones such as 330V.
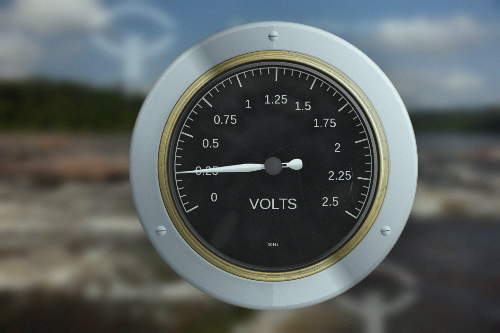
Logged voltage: 0.25V
